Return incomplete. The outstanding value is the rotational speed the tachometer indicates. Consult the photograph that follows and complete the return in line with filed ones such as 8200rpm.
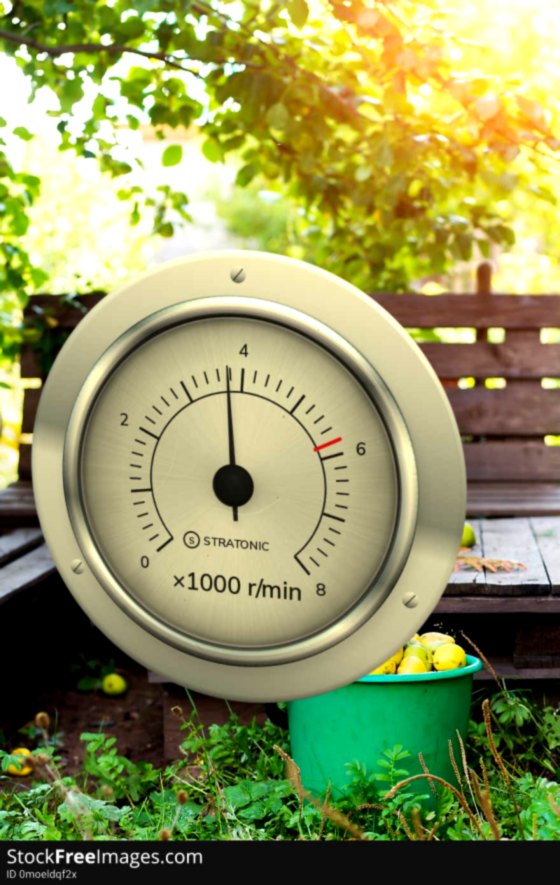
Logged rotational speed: 3800rpm
